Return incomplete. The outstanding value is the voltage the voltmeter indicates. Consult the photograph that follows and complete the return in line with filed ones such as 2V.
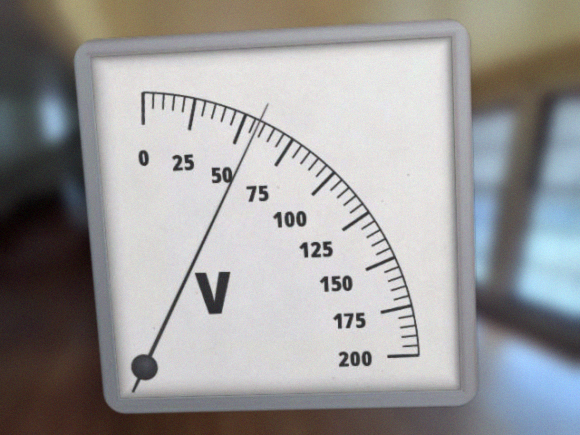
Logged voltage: 57.5V
